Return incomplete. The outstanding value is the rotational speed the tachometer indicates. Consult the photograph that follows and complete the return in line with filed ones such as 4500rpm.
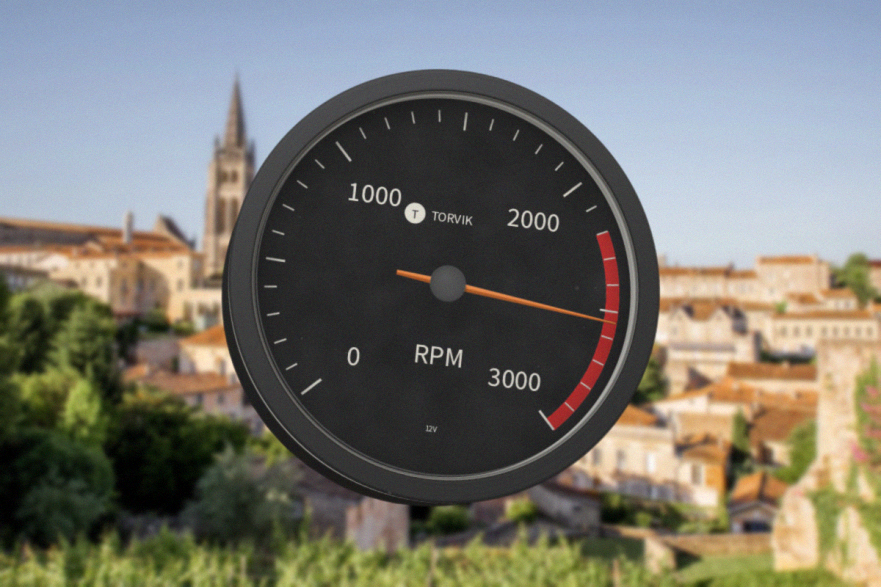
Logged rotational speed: 2550rpm
